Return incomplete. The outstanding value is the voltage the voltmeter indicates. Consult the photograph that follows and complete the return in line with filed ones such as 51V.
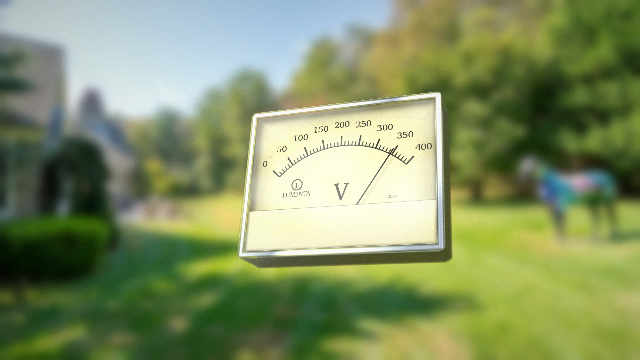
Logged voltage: 350V
